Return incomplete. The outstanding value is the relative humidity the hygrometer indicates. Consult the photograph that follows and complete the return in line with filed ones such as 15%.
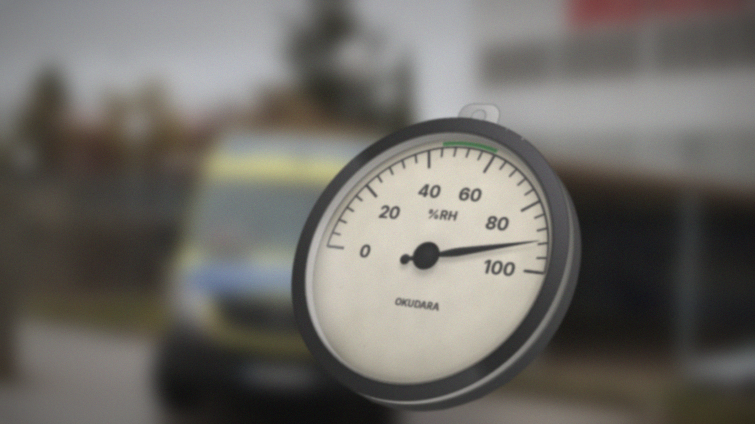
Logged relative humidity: 92%
